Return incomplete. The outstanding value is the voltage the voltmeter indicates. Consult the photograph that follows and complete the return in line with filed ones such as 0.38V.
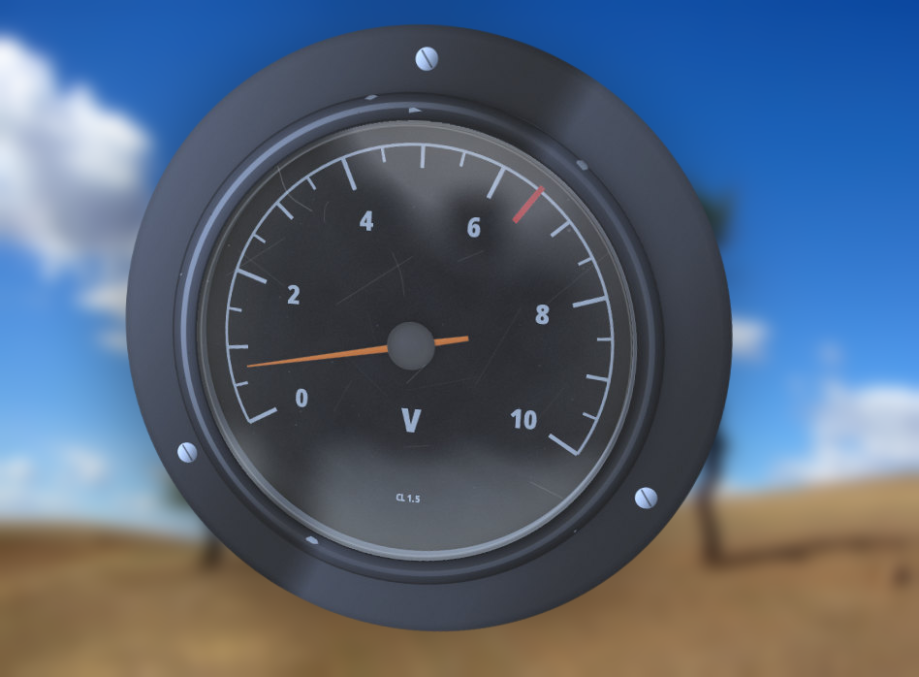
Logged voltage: 0.75V
